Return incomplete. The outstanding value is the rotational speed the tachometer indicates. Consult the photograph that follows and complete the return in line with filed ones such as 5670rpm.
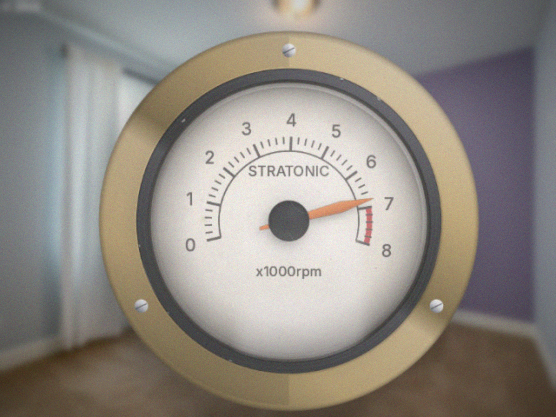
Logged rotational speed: 6800rpm
